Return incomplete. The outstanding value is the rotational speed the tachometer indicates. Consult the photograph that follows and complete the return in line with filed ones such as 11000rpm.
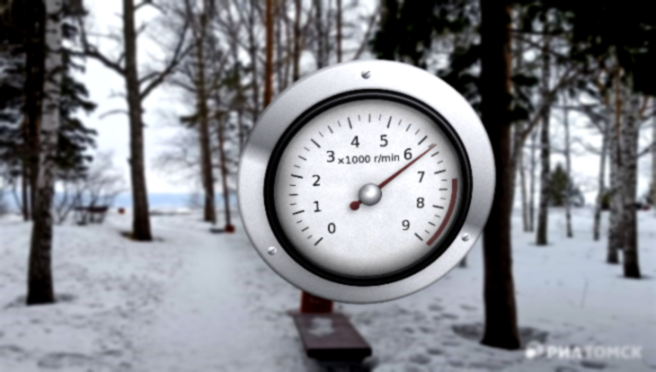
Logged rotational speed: 6250rpm
